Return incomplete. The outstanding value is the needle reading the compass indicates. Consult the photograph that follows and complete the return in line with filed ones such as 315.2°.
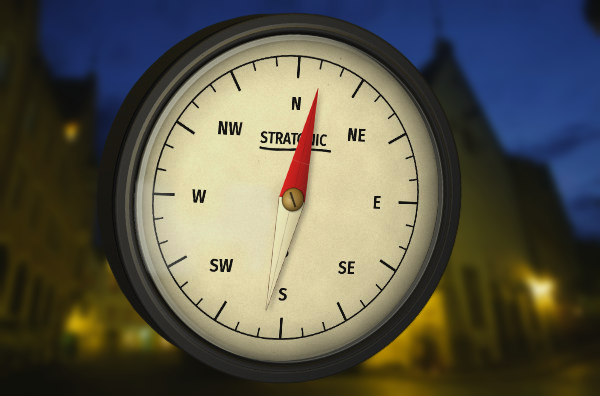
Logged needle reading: 10°
